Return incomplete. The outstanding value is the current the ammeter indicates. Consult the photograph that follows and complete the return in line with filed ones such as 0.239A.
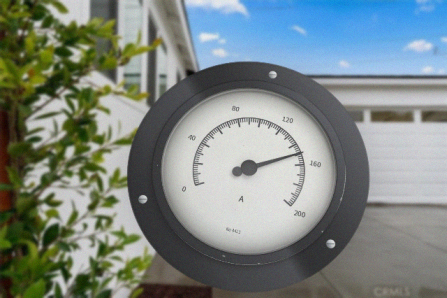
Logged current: 150A
